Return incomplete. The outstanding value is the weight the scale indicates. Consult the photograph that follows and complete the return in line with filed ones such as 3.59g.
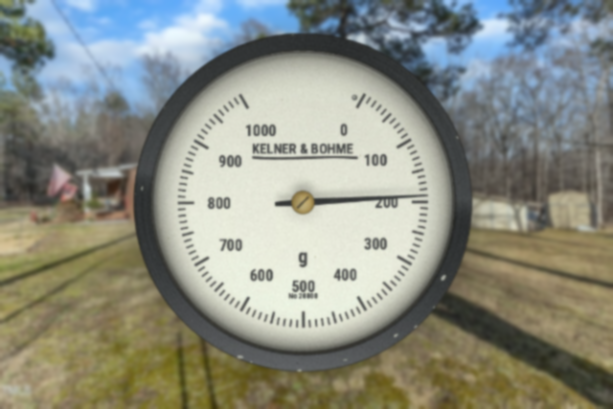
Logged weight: 190g
